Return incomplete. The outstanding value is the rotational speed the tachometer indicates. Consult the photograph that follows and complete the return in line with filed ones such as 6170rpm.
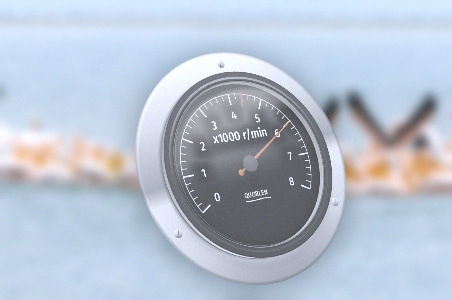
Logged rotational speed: 6000rpm
